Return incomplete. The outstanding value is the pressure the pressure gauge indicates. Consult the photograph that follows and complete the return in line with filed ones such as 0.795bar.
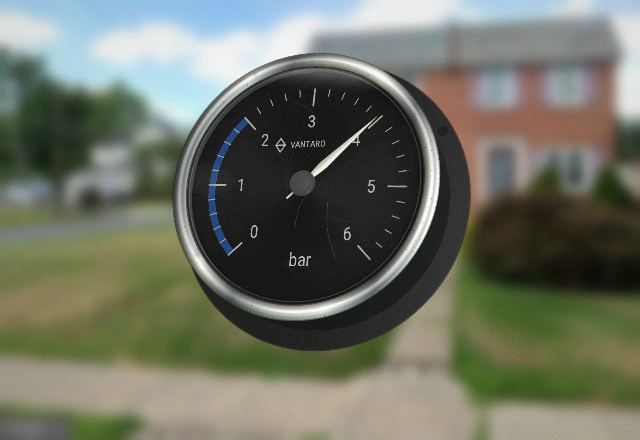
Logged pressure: 4bar
